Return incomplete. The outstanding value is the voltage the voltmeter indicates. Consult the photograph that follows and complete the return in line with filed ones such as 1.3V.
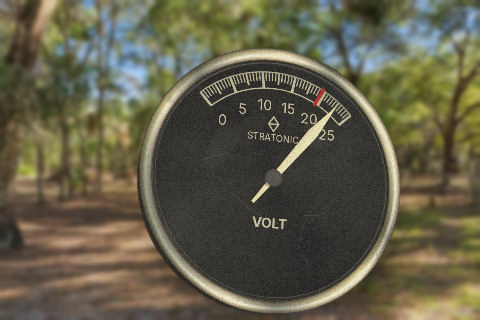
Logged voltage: 22.5V
